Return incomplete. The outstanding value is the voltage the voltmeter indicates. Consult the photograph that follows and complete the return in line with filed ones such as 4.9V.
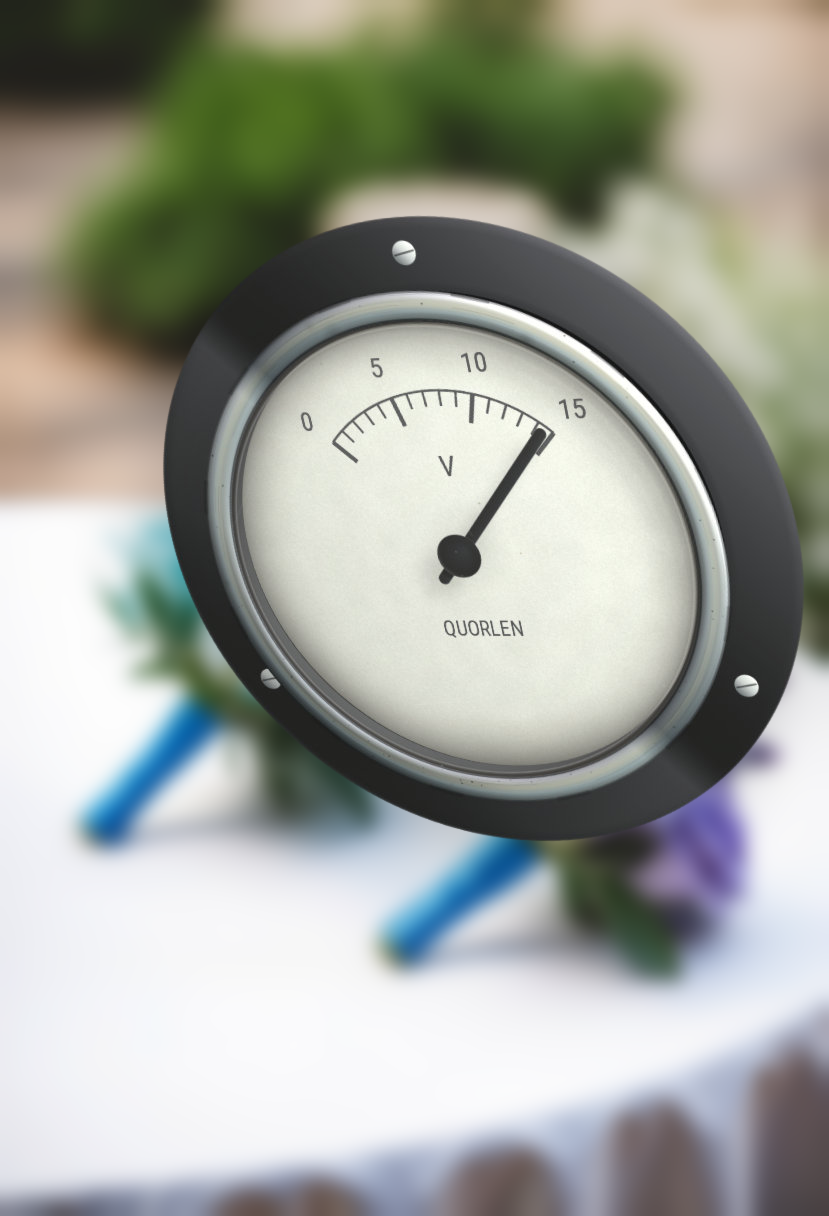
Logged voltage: 14.5V
